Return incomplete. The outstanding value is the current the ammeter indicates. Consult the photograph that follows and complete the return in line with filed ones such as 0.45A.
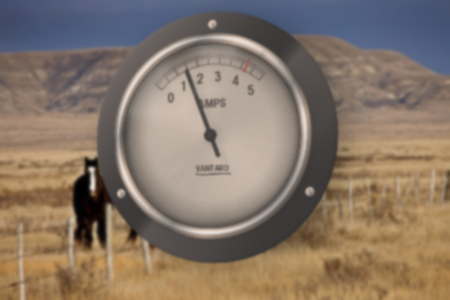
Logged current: 1.5A
